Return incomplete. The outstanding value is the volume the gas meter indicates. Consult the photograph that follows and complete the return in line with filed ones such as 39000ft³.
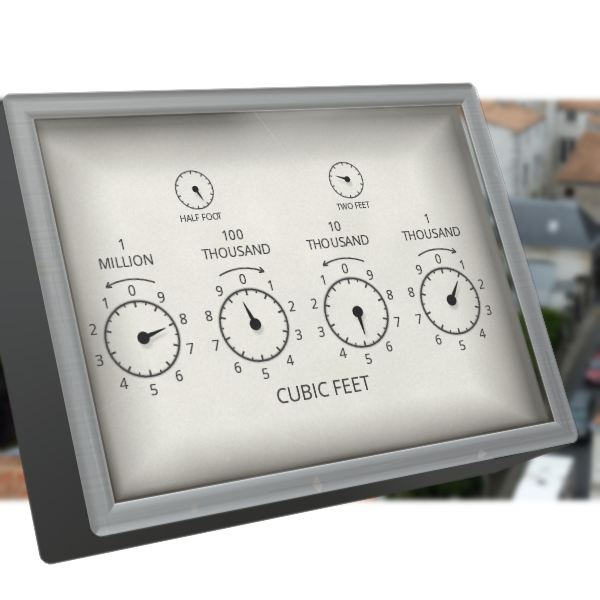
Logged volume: 795100ft³
